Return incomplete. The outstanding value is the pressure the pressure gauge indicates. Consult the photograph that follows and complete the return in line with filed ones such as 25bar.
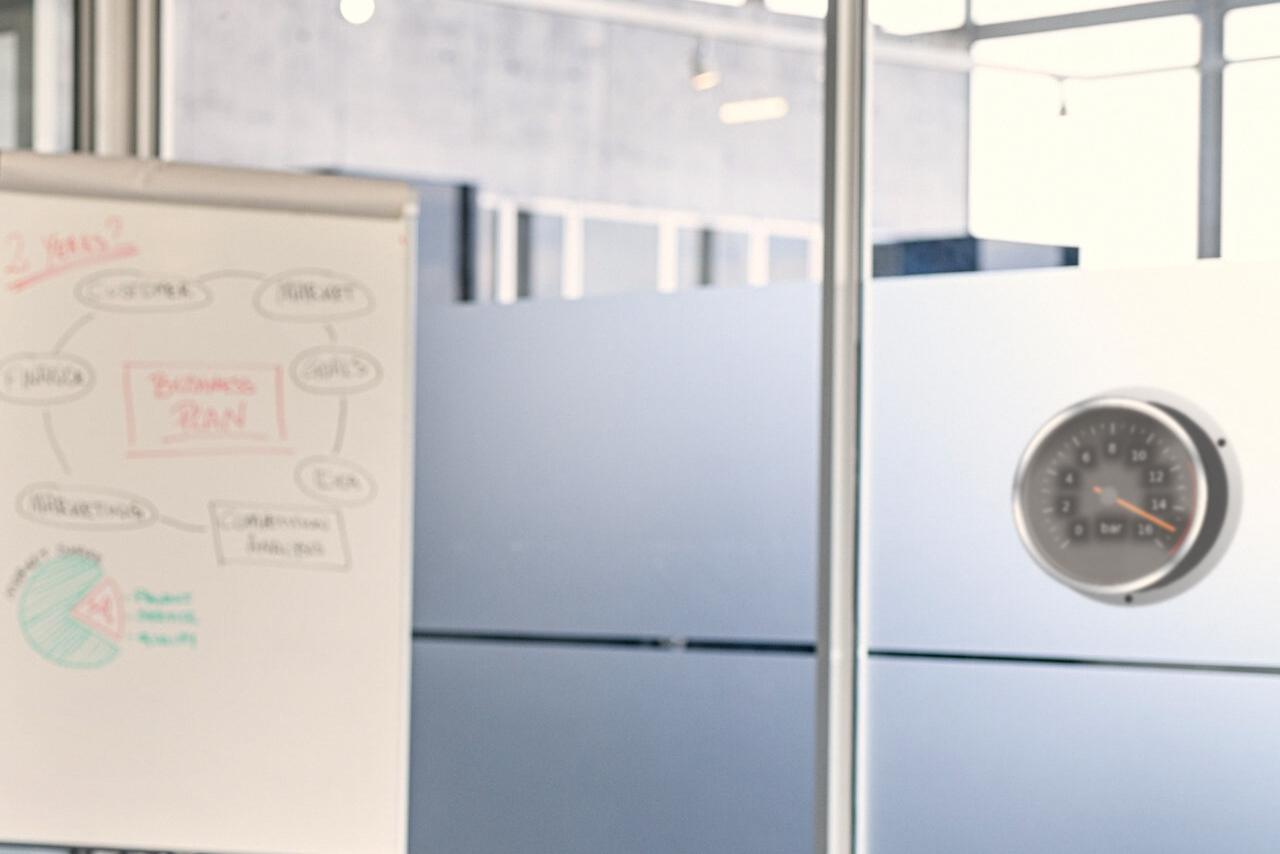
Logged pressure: 15bar
